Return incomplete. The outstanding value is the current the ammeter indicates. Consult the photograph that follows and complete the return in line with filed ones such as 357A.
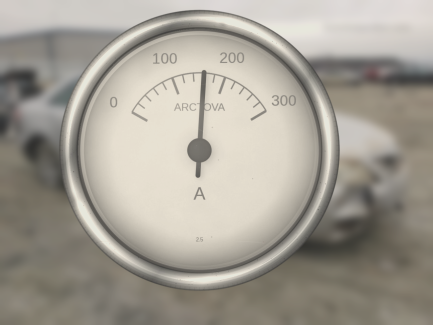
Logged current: 160A
